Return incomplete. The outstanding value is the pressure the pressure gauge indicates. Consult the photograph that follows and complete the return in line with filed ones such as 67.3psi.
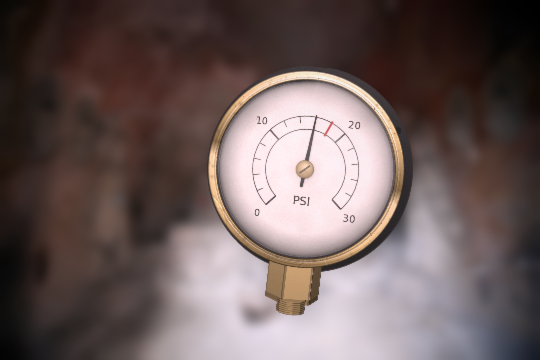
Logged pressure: 16psi
